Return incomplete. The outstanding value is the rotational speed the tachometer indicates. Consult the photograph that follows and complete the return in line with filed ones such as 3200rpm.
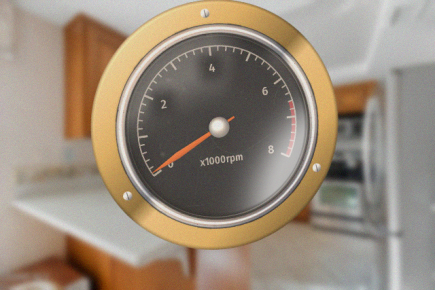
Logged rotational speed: 100rpm
